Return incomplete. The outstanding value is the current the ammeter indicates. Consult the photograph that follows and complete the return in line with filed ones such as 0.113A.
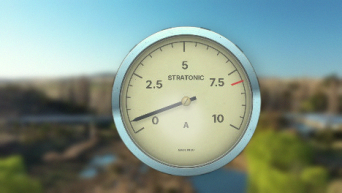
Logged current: 0.5A
